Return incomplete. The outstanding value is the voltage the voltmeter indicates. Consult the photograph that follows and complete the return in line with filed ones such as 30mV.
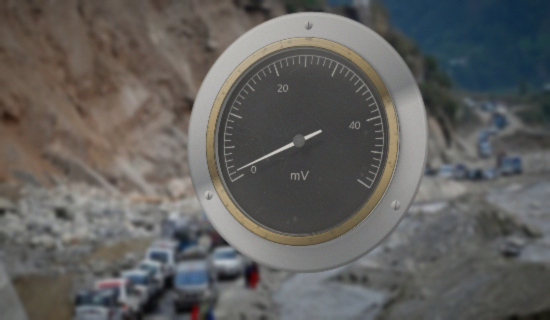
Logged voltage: 1mV
